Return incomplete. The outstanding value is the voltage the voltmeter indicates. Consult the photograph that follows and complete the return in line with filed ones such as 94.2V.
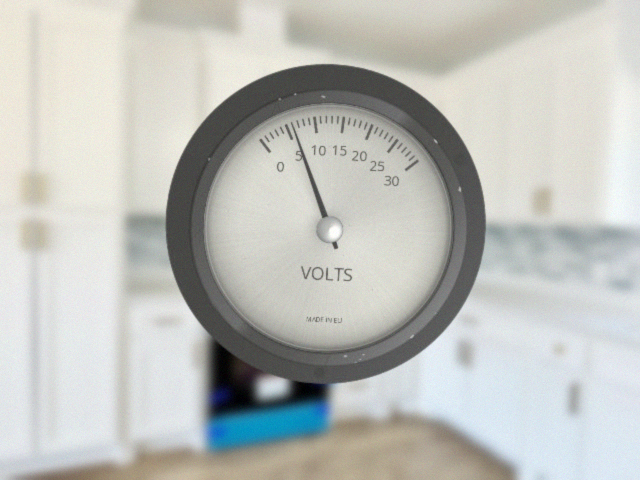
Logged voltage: 6V
